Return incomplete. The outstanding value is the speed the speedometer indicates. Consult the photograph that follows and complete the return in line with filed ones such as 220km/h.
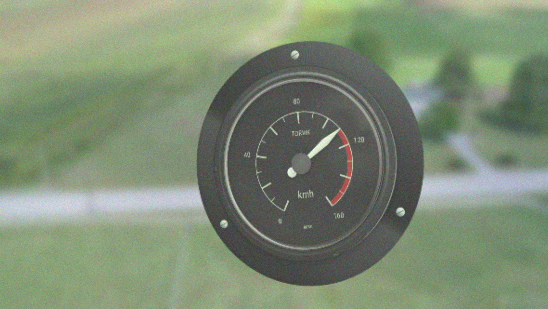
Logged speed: 110km/h
